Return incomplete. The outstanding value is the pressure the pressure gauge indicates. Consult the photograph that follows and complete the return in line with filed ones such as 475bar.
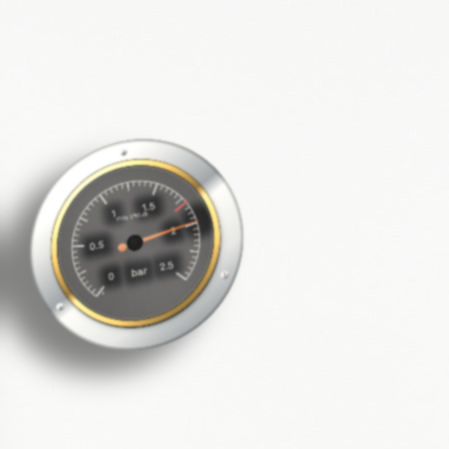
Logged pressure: 2bar
